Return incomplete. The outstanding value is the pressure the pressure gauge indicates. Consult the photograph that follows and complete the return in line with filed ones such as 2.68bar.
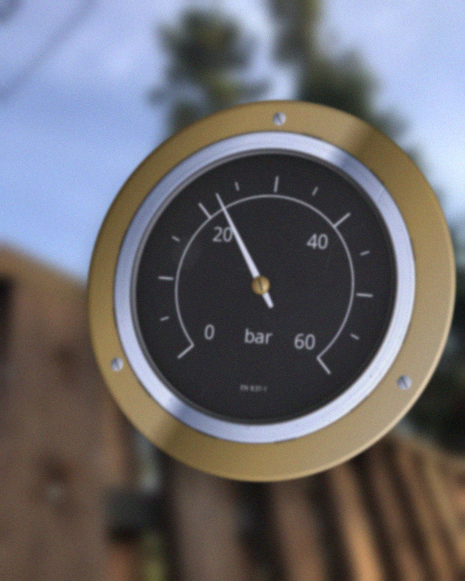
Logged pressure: 22.5bar
